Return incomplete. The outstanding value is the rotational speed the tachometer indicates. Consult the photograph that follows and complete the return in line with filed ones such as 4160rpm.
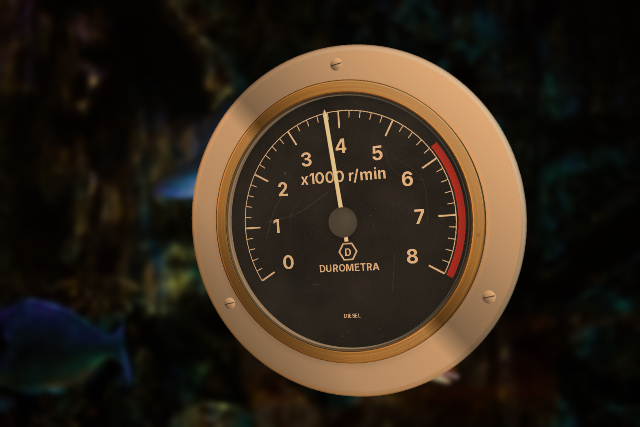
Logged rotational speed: 3800rpm
